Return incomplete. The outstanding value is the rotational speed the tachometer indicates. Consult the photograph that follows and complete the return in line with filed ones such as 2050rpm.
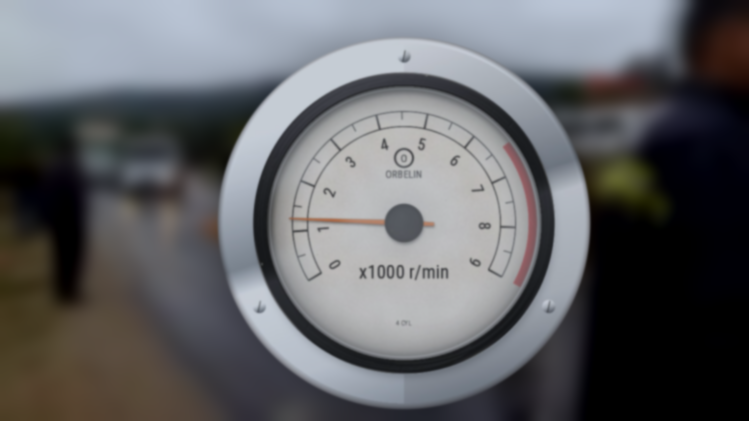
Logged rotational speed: 1250rpm
